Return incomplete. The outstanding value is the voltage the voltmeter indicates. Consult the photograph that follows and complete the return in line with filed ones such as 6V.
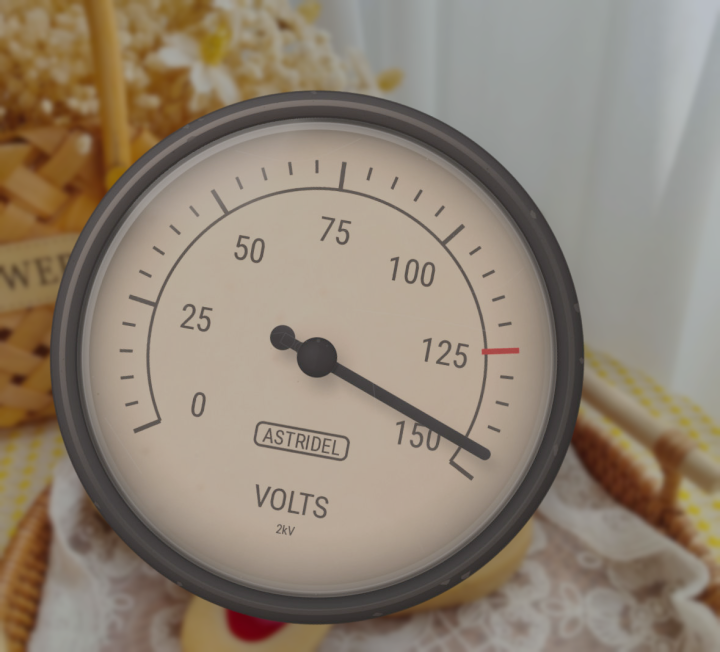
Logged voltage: 145V
